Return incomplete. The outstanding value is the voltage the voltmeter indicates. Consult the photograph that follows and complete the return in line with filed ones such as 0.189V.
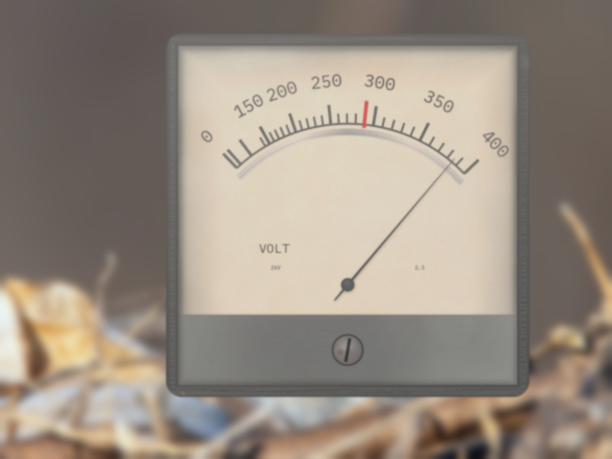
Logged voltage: 385V
